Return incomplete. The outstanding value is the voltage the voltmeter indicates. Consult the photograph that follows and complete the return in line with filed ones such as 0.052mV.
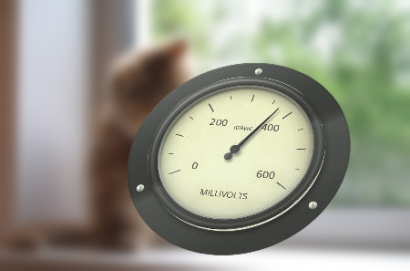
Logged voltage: 375mV
